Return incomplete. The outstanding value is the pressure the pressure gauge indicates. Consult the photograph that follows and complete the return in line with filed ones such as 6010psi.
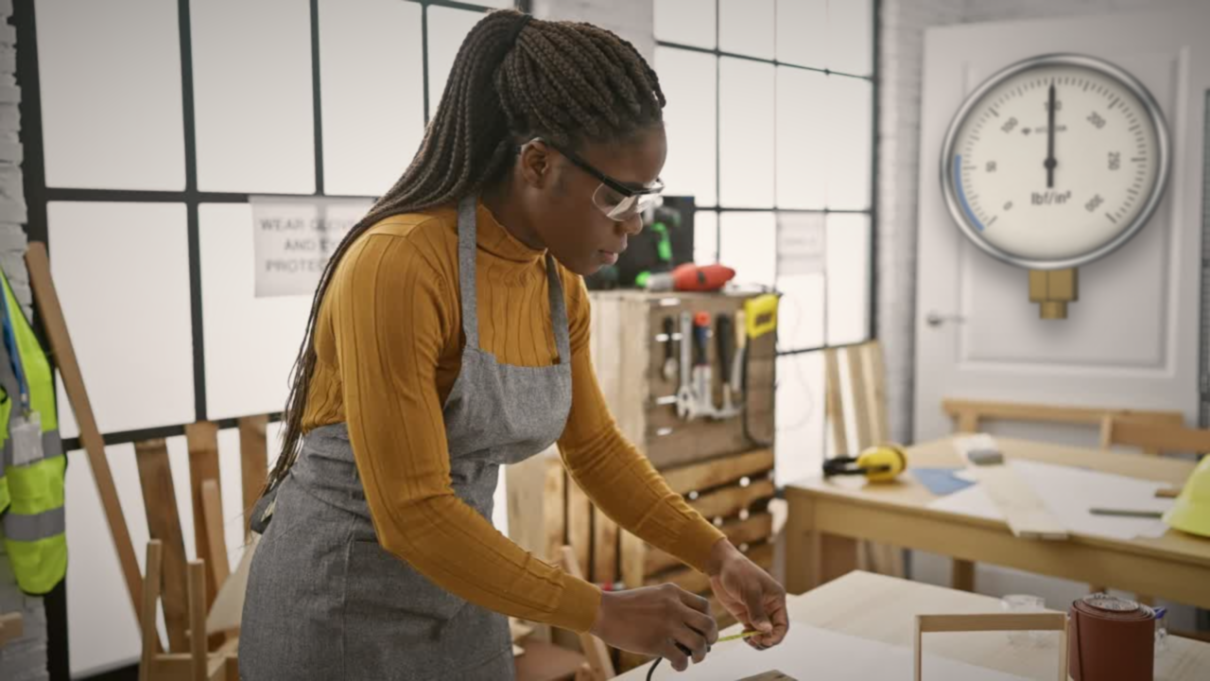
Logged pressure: 150psi
